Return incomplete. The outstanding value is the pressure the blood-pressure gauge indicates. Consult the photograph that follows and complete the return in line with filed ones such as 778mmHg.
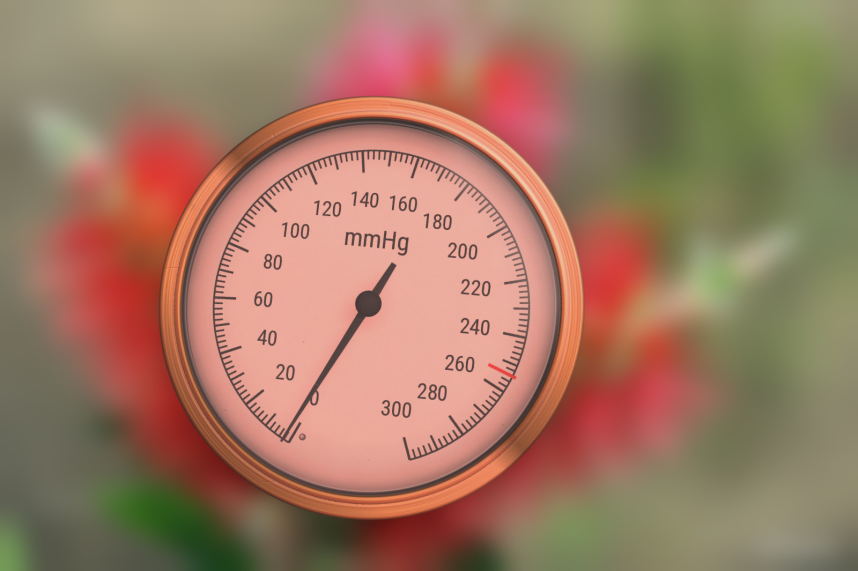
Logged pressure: 2mmHg
